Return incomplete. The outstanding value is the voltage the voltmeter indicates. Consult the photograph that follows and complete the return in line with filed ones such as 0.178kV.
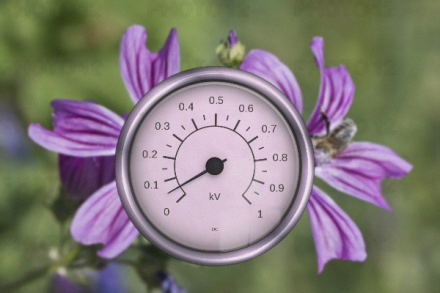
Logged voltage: 0.05kV
